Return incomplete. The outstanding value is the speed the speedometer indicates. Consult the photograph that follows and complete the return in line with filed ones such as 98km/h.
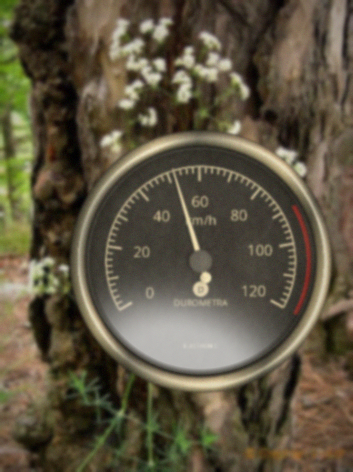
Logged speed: 52km/h
